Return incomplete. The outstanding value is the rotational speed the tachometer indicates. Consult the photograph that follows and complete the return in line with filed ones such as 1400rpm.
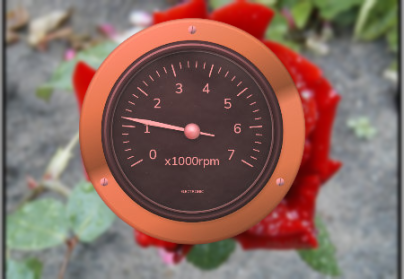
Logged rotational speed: 1200rpm
